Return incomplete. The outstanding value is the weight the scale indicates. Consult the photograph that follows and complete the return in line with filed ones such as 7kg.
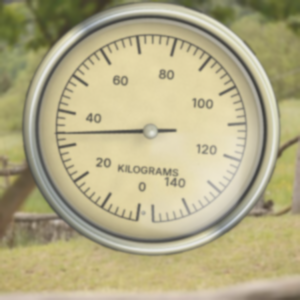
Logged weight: 34kg
